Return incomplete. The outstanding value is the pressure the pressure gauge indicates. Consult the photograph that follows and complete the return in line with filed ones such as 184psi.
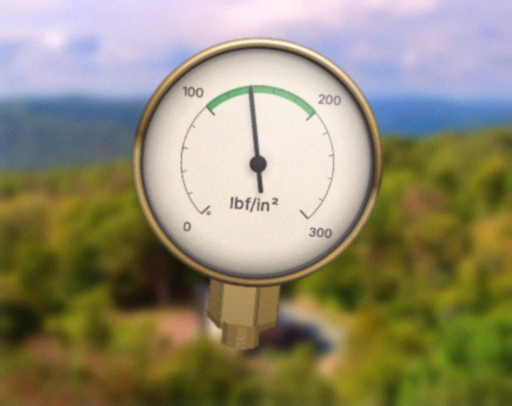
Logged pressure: 140psi
